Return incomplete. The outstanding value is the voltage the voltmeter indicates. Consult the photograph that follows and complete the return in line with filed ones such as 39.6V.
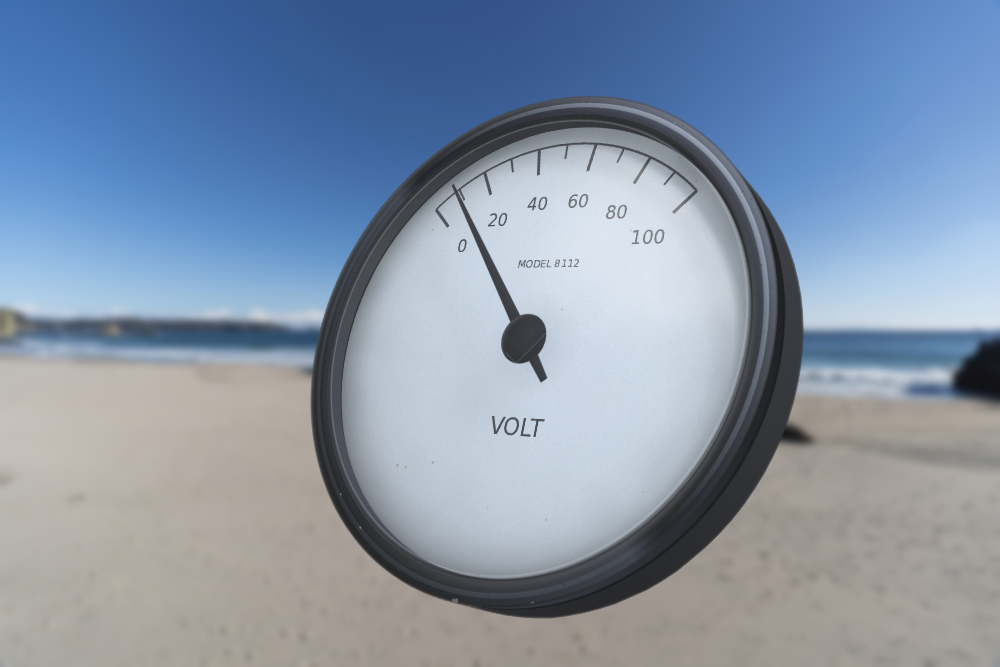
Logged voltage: 10V
